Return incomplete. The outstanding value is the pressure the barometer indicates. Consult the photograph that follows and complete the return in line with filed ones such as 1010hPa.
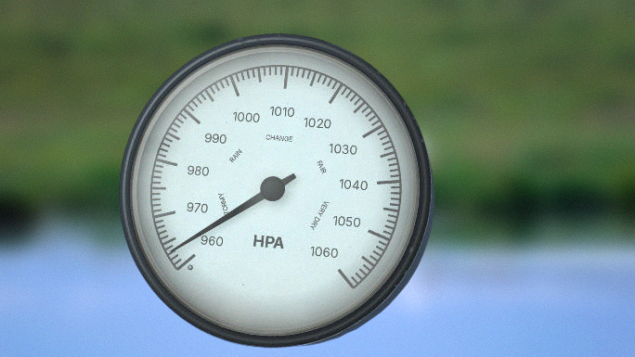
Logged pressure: 963hPa
